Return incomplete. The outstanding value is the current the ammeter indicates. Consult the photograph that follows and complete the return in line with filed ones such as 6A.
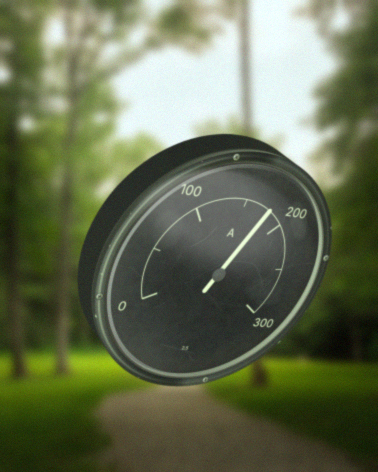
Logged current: 175A
